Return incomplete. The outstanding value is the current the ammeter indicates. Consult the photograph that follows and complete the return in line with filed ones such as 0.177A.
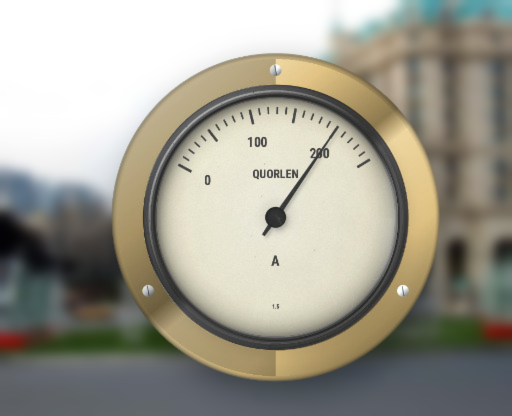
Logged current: 200A
